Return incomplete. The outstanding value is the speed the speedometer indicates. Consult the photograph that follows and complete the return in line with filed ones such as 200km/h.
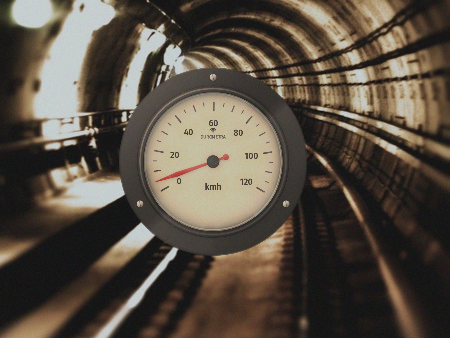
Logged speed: 5km/h
